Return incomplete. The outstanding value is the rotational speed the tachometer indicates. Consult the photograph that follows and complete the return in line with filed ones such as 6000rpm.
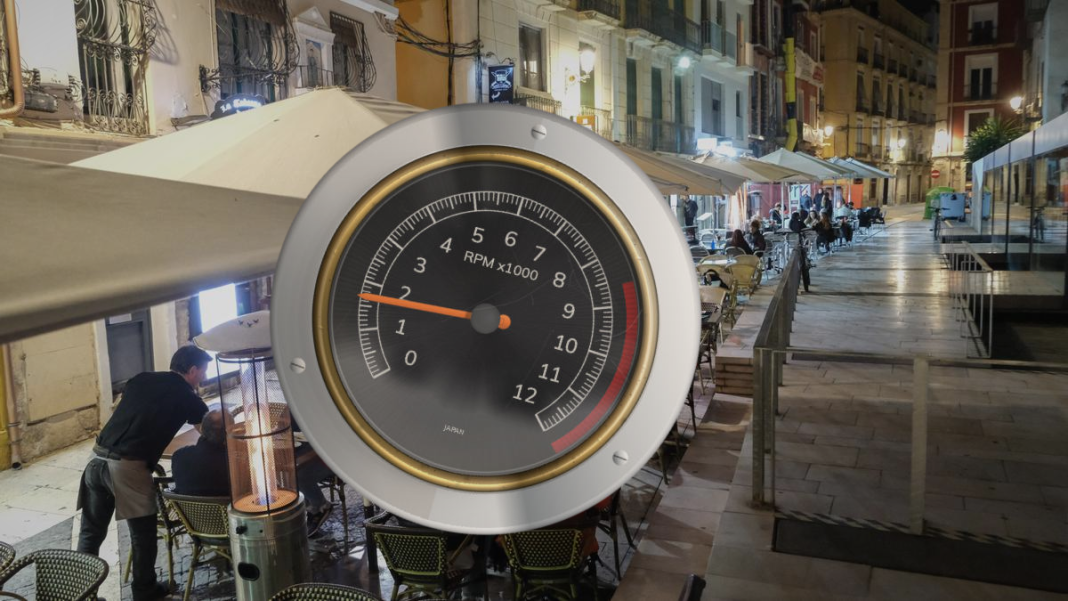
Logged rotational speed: 1700rpm
